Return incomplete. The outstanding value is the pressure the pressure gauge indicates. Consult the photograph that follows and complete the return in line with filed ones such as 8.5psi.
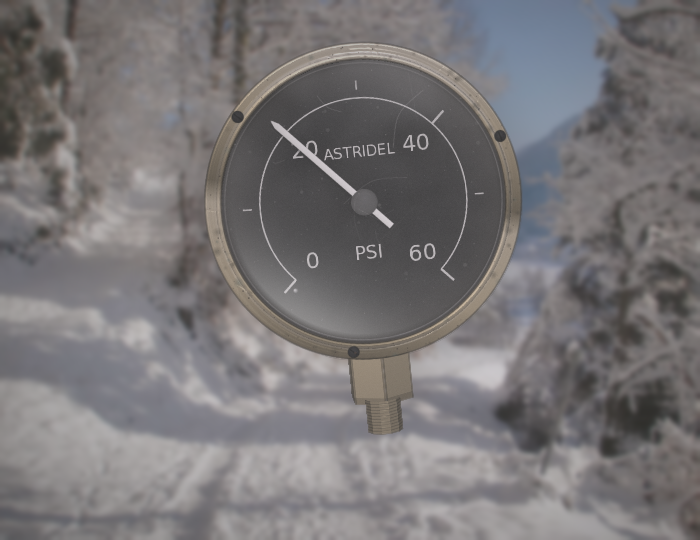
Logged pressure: 20psi
